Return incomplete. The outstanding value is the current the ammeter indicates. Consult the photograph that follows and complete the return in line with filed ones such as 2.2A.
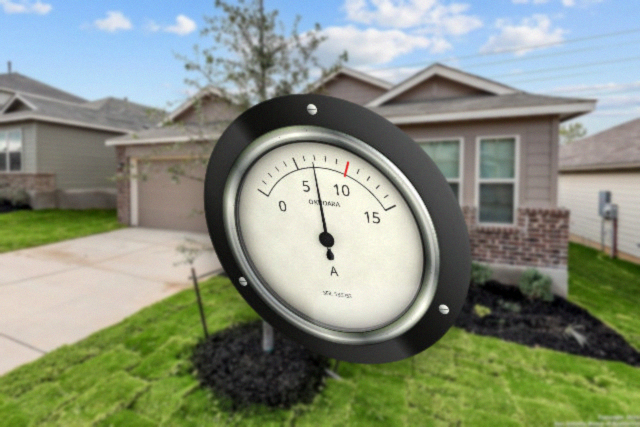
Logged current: 7A
